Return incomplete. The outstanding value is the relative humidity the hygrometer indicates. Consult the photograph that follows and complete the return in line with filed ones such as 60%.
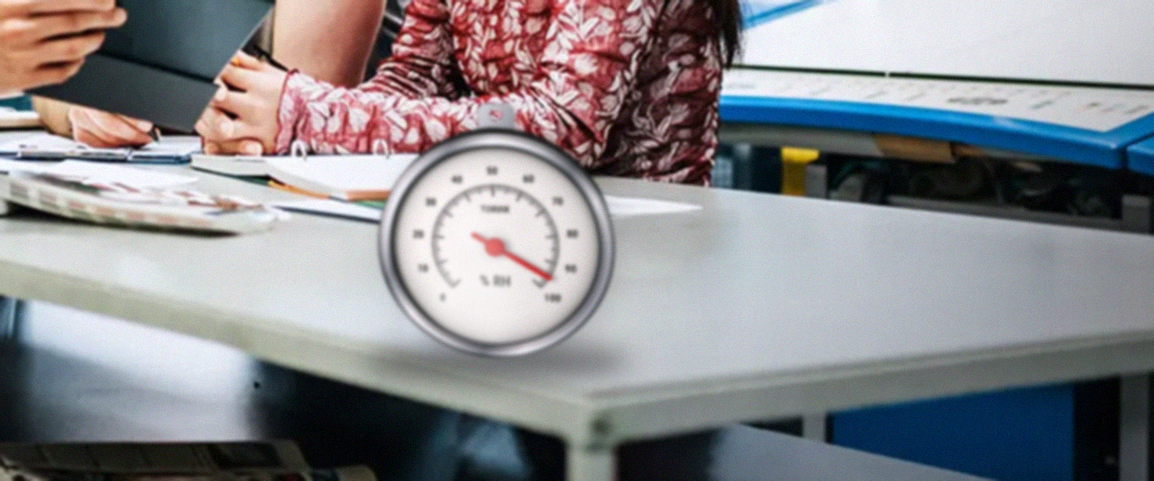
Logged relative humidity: 95%
